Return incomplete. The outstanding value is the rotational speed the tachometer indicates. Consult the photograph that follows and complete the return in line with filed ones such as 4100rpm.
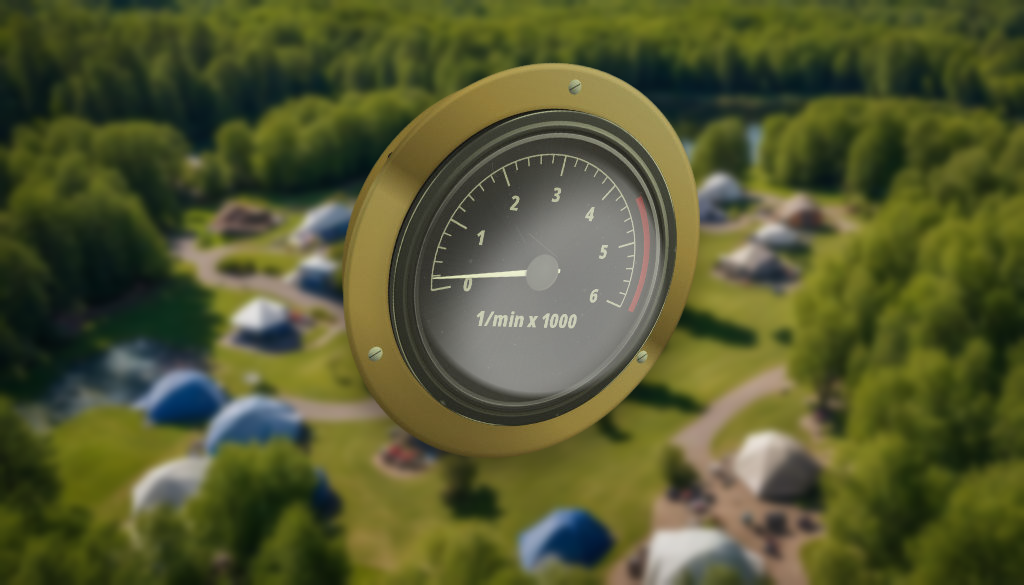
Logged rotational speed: 200rpm
